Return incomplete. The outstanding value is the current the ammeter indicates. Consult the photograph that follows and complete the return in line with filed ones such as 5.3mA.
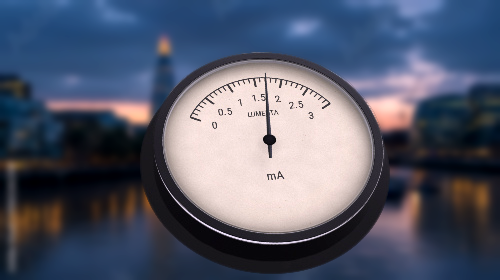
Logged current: 1.7mA
